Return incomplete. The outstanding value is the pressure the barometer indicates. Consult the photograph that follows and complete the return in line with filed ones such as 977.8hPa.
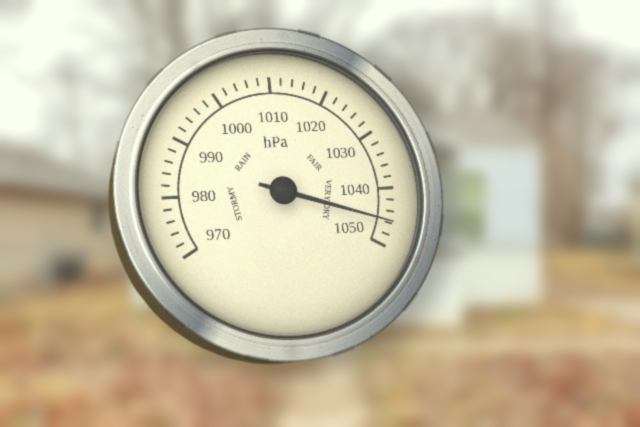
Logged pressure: 1046hPa
